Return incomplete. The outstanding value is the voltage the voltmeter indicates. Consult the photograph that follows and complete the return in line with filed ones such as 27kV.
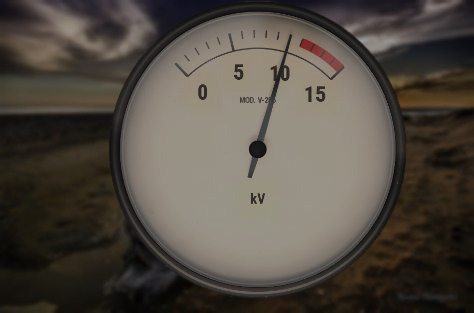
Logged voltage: 10kV
